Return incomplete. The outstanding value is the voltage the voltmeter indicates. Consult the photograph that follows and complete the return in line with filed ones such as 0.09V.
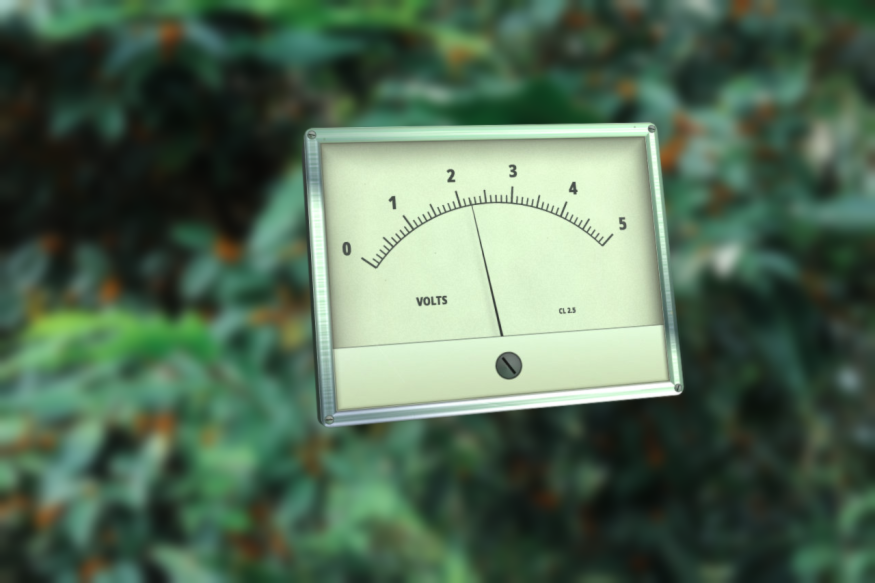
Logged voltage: 2.2V
